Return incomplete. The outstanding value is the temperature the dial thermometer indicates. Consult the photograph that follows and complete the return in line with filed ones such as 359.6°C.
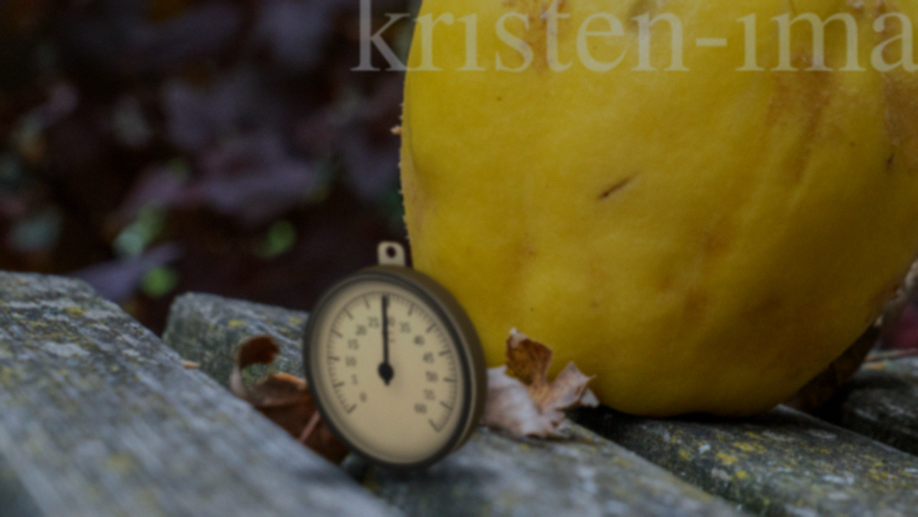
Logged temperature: 30°C
